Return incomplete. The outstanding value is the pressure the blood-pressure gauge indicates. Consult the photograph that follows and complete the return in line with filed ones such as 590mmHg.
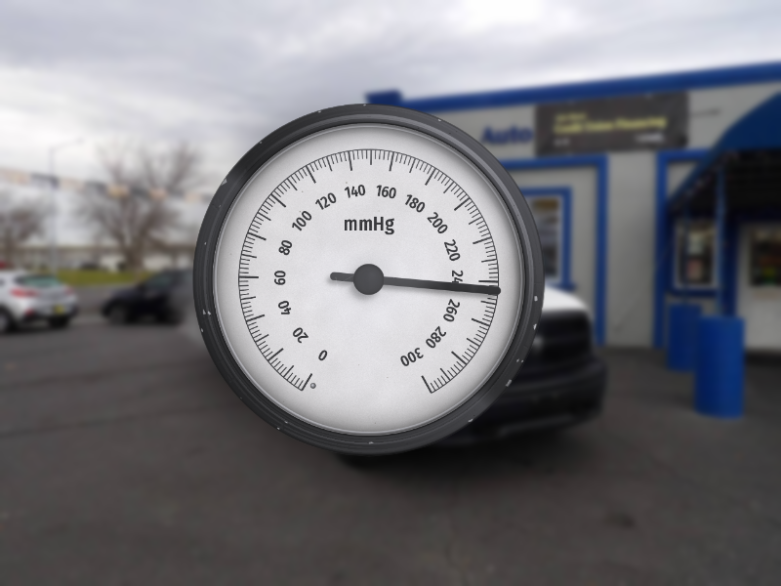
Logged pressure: 244mmHg
